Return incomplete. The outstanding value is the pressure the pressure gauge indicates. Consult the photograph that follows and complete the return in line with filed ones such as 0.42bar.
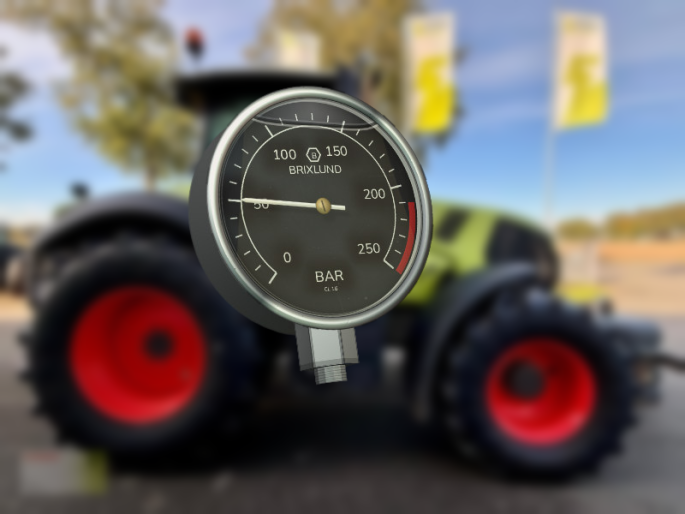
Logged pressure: 50bar
